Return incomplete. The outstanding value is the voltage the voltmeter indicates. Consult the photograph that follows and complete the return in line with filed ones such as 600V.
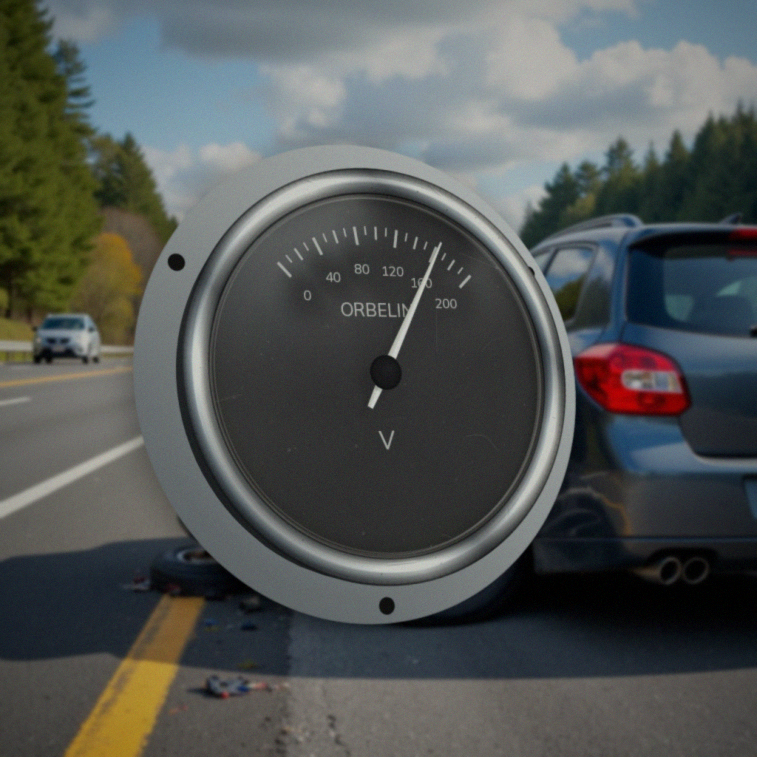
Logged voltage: 160V
